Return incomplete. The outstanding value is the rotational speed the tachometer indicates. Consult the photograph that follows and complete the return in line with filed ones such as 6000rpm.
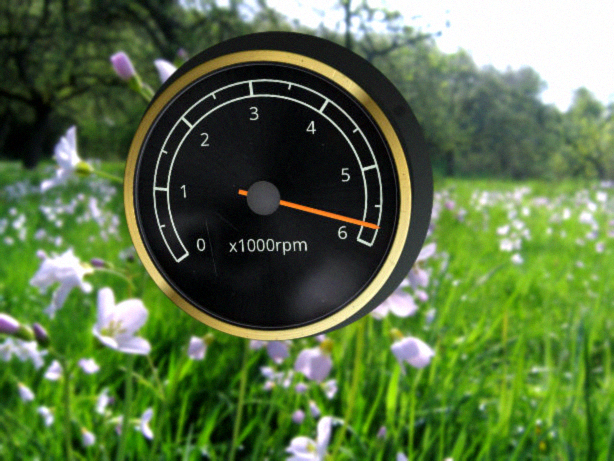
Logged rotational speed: 5750rpm
